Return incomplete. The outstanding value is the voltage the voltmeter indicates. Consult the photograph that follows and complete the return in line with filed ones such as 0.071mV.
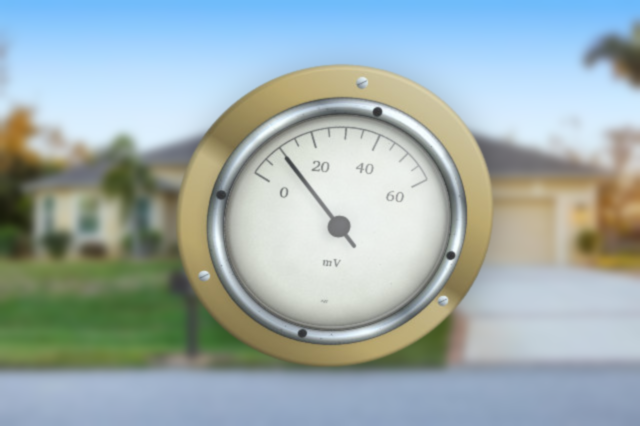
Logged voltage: 10mV
